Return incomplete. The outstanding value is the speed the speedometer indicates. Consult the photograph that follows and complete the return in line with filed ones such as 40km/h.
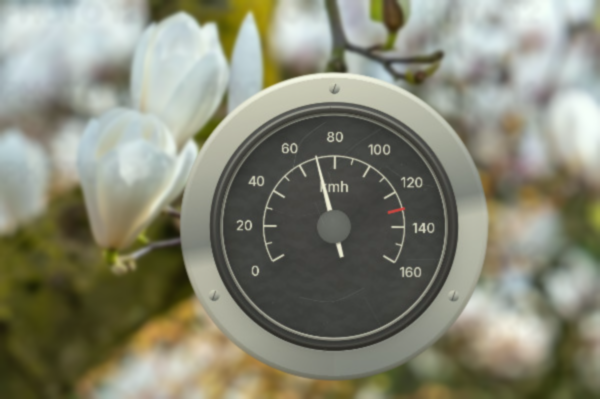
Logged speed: 70km/h
